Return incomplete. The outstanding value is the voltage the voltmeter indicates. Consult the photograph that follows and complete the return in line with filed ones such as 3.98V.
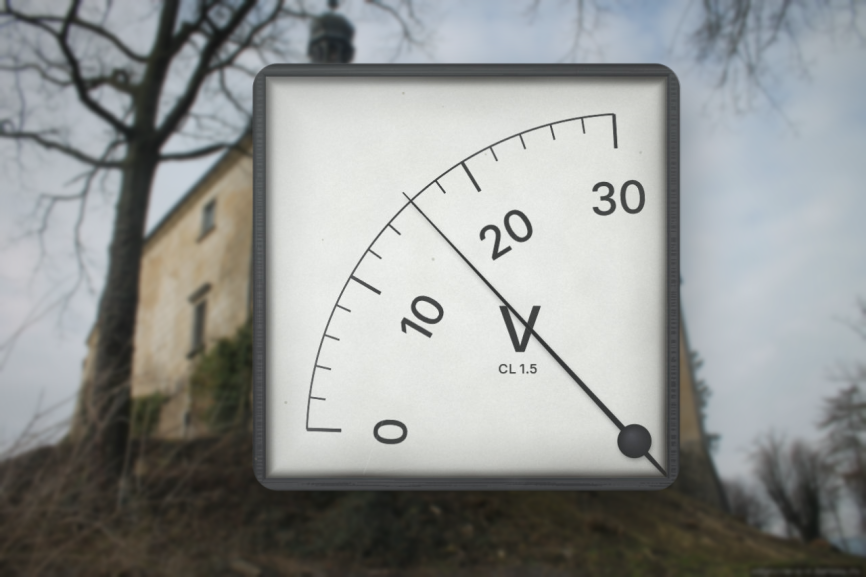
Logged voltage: 16V
